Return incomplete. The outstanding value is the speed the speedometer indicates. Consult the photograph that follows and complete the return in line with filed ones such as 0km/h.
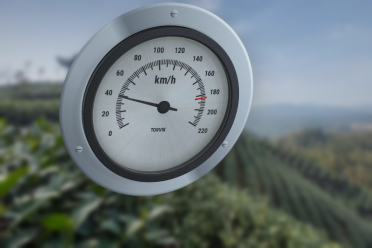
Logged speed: 40km/h
